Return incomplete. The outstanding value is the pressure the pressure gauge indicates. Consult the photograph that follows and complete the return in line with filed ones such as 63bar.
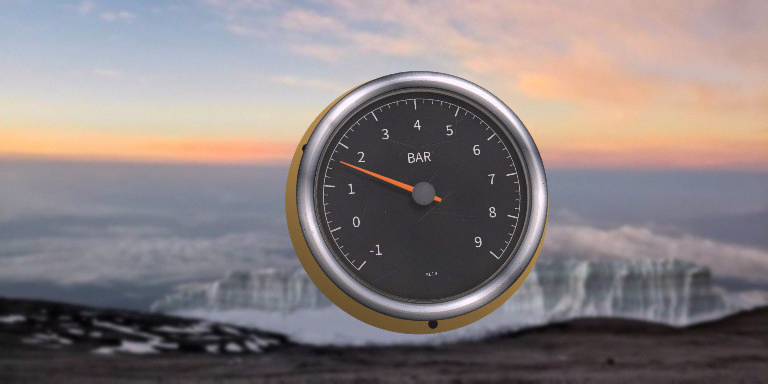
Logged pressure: 1.6bar
